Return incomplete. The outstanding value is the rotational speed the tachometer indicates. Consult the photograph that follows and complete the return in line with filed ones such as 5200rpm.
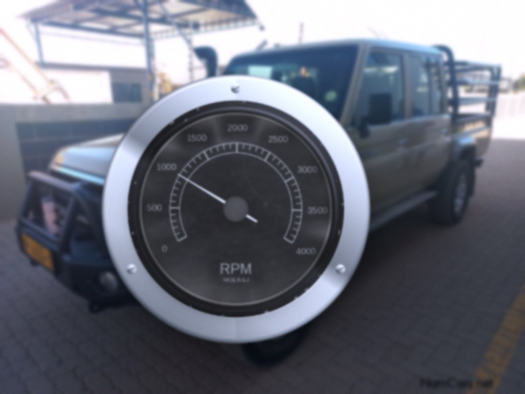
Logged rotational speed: 1000rpm
